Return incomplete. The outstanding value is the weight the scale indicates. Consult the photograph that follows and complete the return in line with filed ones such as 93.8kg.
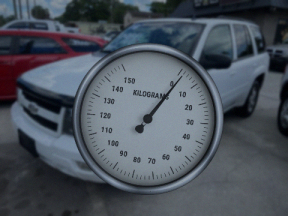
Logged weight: 2kg
